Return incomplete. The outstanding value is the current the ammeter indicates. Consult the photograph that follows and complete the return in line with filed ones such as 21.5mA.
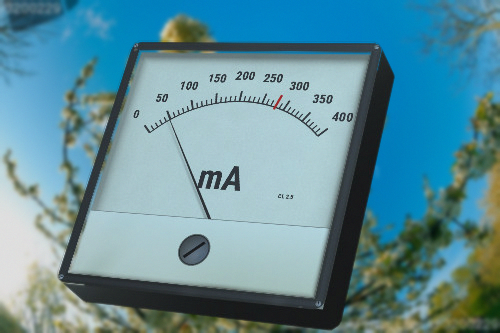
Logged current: 50mA
